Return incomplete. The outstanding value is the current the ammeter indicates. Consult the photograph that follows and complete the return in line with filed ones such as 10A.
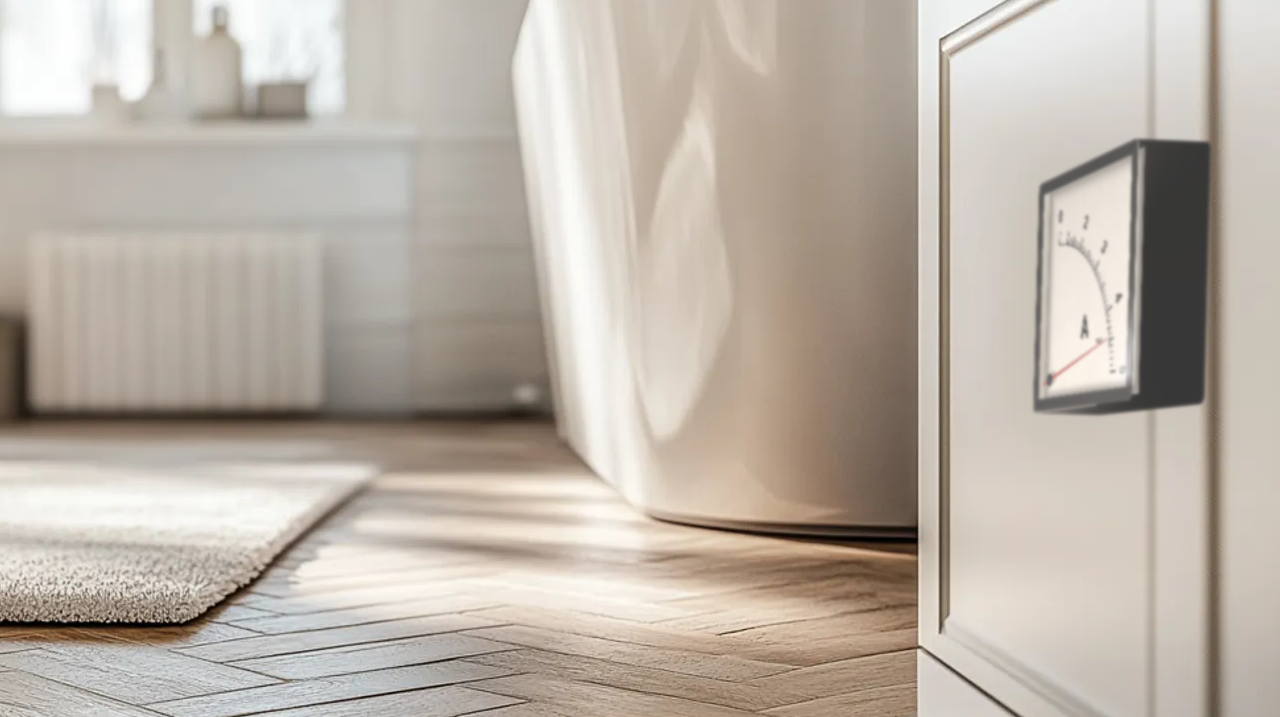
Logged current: 4.5A
